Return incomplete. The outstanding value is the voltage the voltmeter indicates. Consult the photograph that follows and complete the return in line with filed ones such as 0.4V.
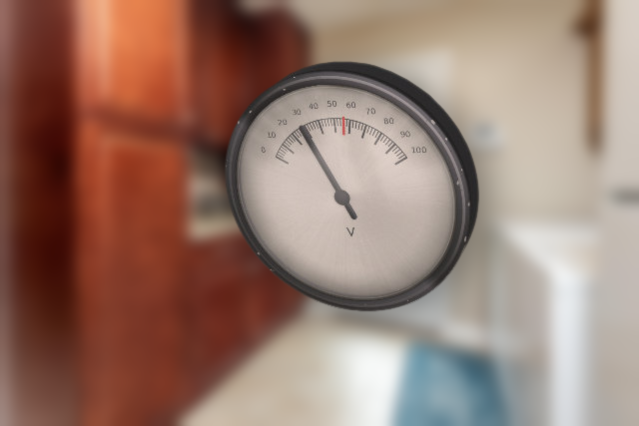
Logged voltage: 30V
